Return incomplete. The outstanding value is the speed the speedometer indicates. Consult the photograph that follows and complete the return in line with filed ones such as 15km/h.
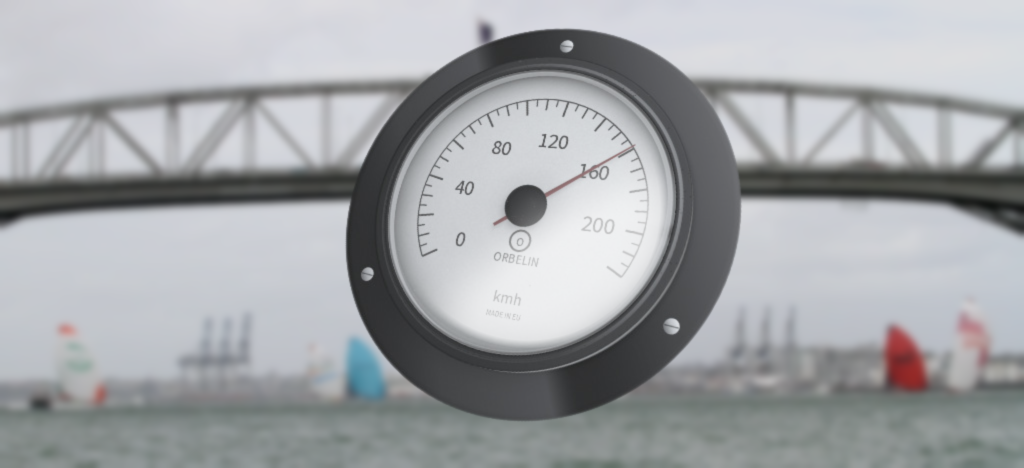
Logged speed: 160km/h
